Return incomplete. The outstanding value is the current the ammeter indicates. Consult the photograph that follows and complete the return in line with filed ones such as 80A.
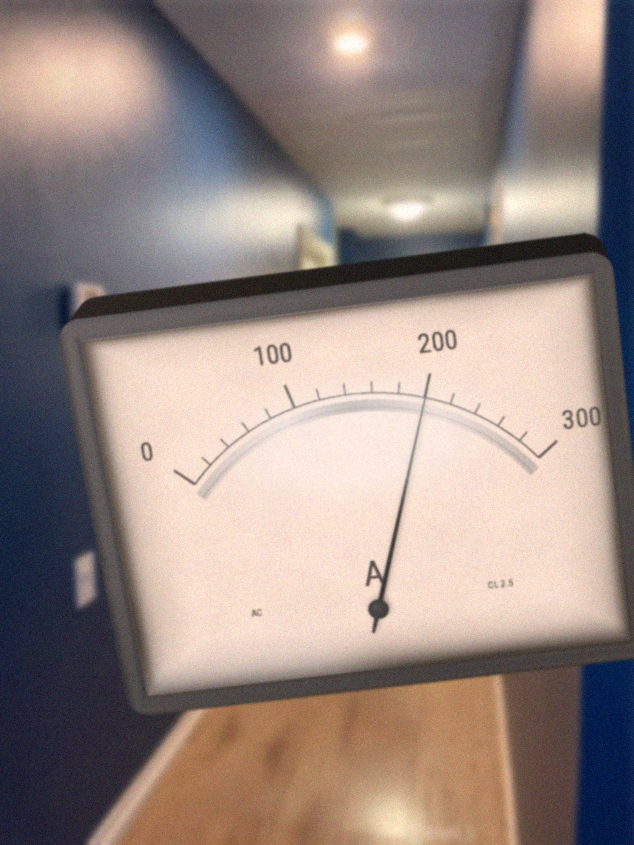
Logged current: 200A
